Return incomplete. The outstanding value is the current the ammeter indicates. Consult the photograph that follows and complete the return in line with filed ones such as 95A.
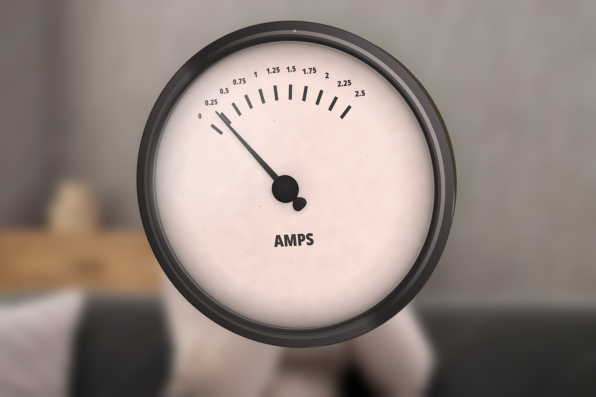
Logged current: 0.25A
